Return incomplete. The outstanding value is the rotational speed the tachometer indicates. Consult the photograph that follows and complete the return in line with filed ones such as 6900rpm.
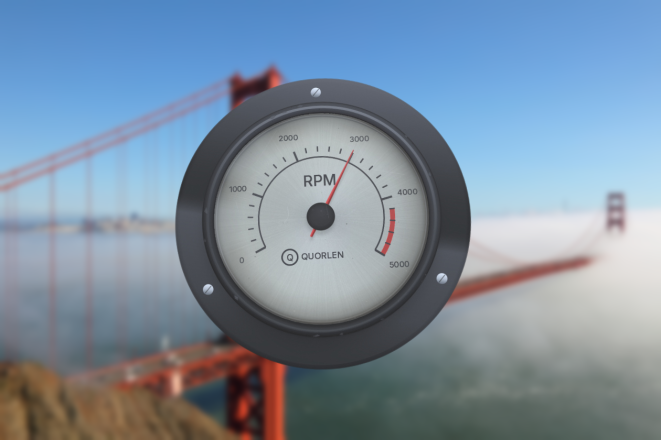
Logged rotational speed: 3000rpm
